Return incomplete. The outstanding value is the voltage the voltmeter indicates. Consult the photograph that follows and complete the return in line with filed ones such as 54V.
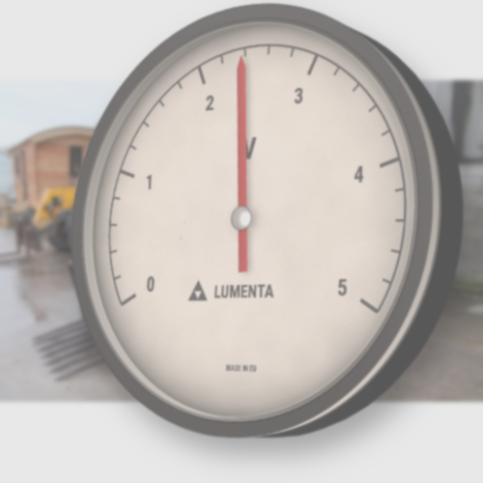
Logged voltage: 2.4V
